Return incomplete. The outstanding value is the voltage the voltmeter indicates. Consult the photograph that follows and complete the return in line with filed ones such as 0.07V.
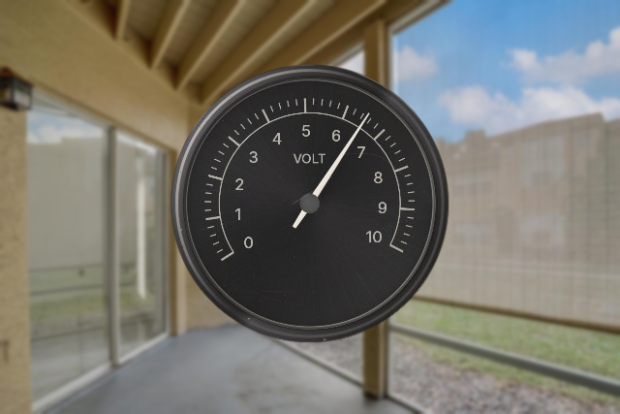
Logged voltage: 6.5V
